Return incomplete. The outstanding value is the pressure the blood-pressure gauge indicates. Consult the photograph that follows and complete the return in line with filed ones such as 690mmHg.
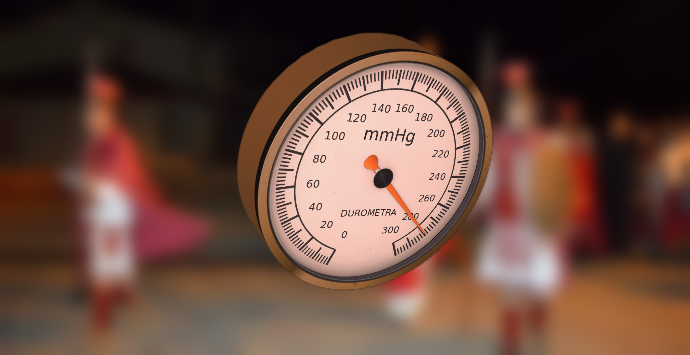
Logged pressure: 280mmHg
